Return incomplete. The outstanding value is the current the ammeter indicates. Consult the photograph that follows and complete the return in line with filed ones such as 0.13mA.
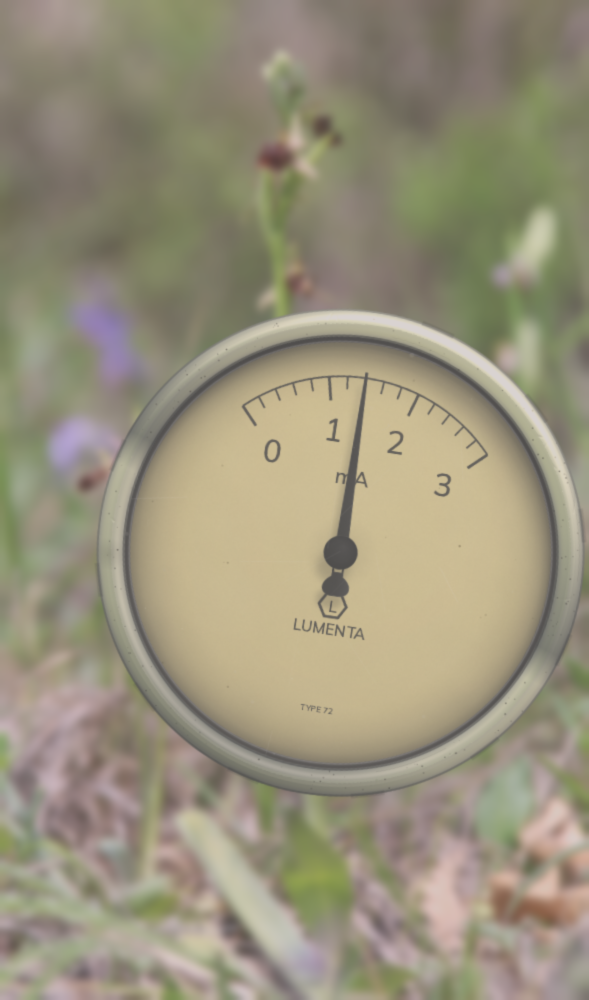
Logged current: 1.4mA
